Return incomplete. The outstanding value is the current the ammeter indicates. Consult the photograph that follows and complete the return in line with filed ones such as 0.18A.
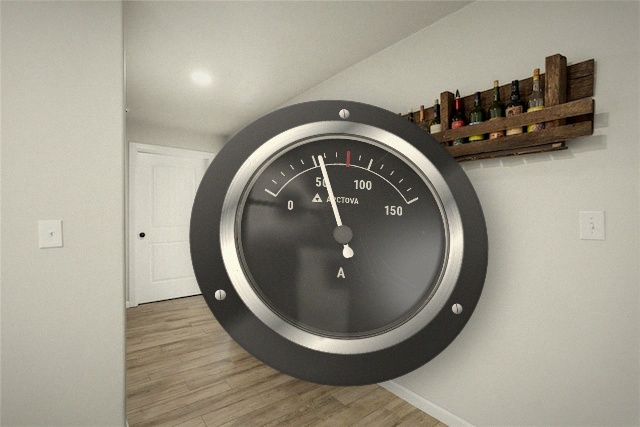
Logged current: 55A
